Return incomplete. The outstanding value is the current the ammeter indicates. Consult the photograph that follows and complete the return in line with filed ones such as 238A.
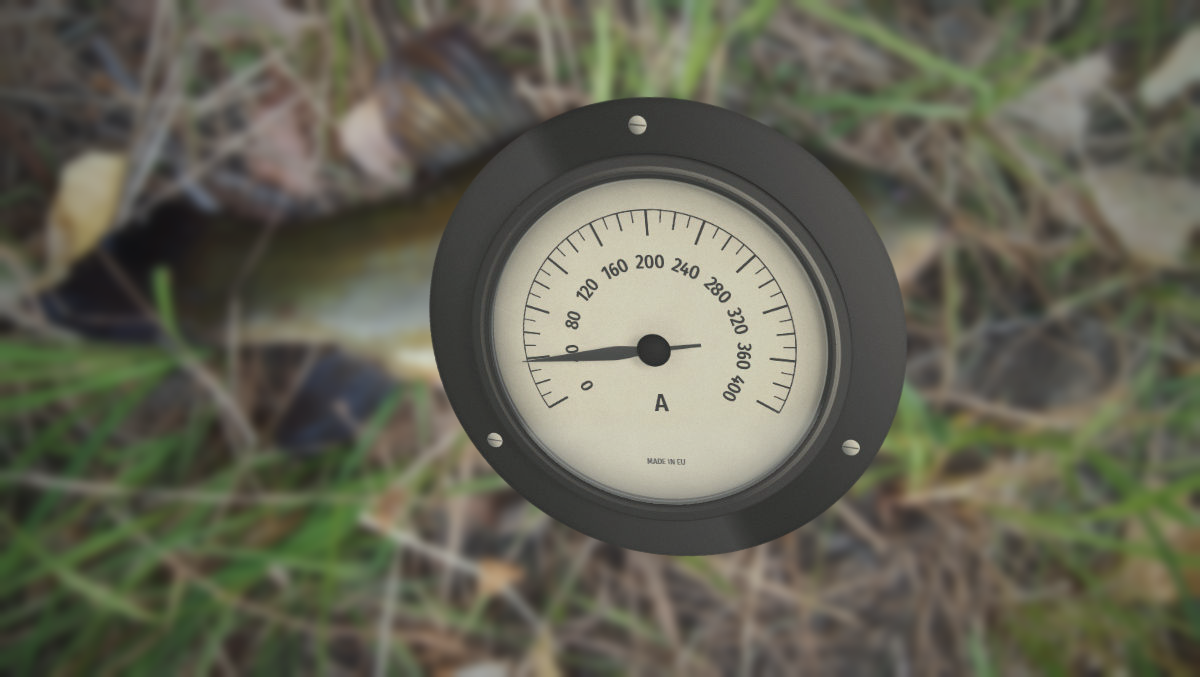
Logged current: 40A
